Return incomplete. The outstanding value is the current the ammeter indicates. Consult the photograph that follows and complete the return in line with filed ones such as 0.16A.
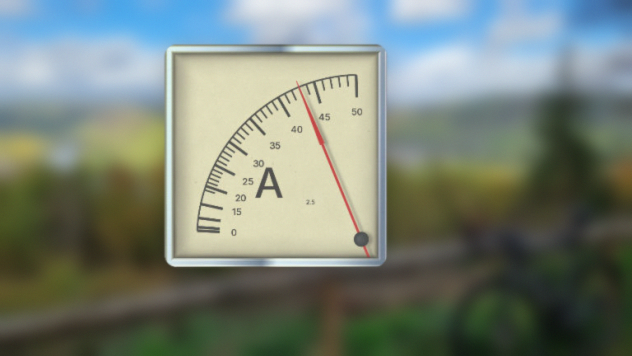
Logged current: 43A
